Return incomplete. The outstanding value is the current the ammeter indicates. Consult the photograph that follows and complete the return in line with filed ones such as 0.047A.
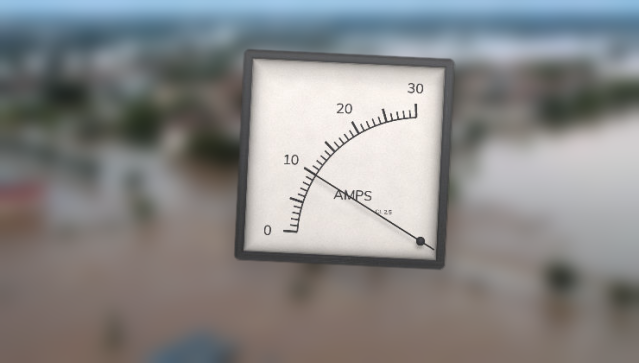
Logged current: 10A
